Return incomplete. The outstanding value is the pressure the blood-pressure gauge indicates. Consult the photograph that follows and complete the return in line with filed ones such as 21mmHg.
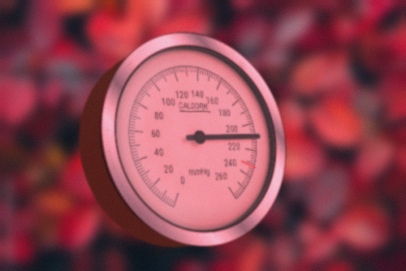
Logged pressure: 210mmHg
